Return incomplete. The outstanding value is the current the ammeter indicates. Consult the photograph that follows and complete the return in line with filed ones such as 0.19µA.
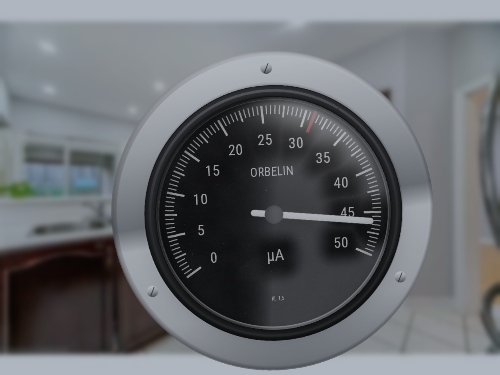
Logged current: 46µA
